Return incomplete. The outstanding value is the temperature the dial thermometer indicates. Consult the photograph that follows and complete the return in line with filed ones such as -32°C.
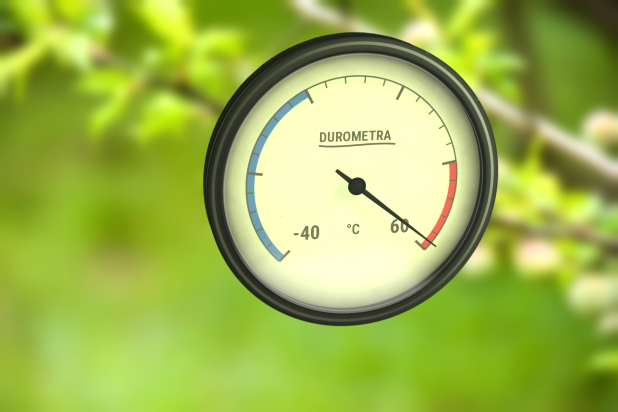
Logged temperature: 58°C
